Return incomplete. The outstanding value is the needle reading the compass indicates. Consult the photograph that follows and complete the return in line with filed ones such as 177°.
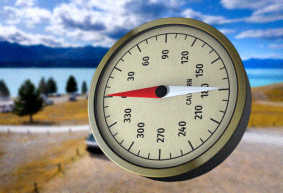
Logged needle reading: 0°
